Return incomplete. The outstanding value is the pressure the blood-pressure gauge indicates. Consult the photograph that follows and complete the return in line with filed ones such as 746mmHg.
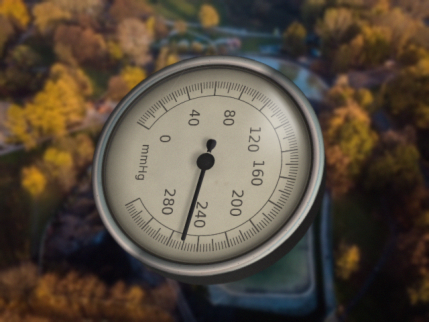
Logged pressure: 250mmHg
